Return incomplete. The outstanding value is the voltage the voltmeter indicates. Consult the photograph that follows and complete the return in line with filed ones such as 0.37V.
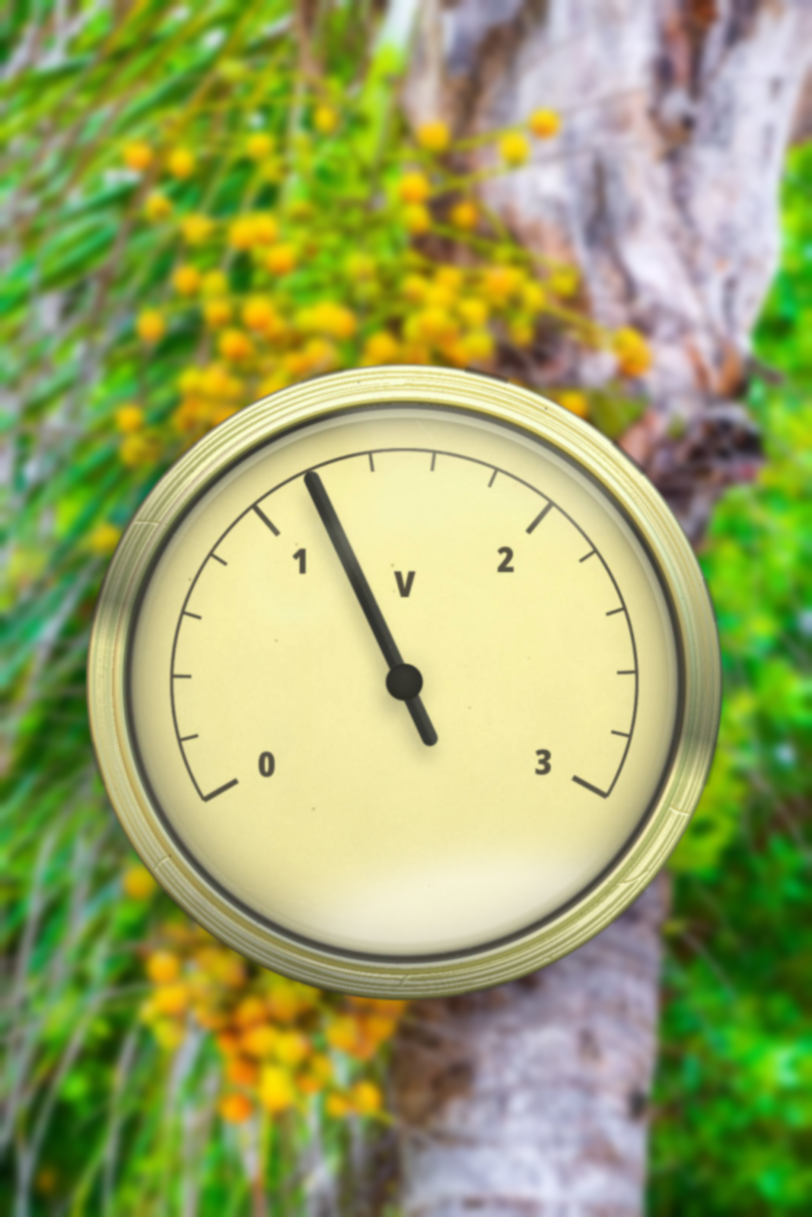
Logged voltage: 1.2V
